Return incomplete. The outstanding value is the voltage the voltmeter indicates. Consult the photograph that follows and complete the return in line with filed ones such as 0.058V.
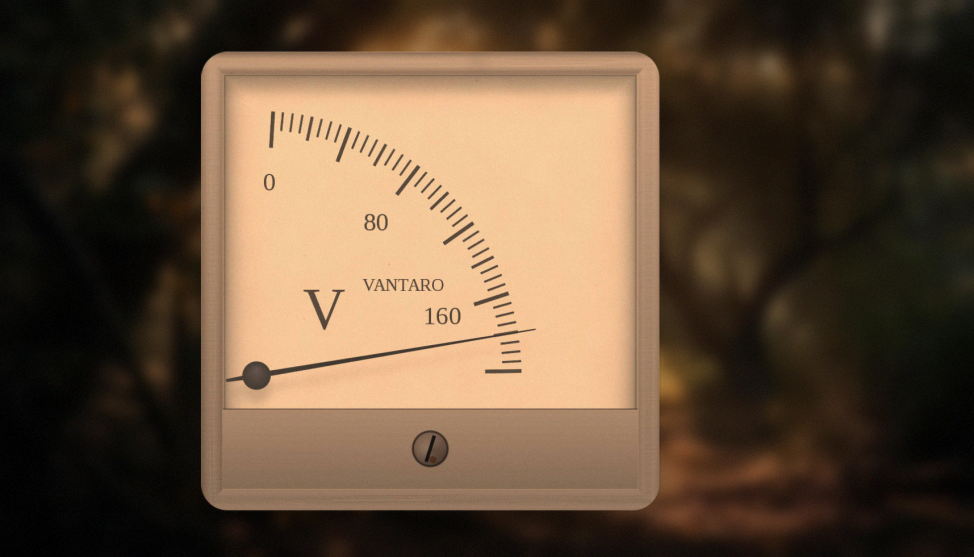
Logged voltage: 180V
